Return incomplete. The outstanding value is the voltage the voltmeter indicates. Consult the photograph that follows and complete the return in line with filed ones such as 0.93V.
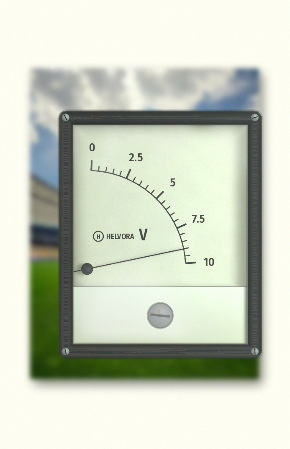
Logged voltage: 9V
